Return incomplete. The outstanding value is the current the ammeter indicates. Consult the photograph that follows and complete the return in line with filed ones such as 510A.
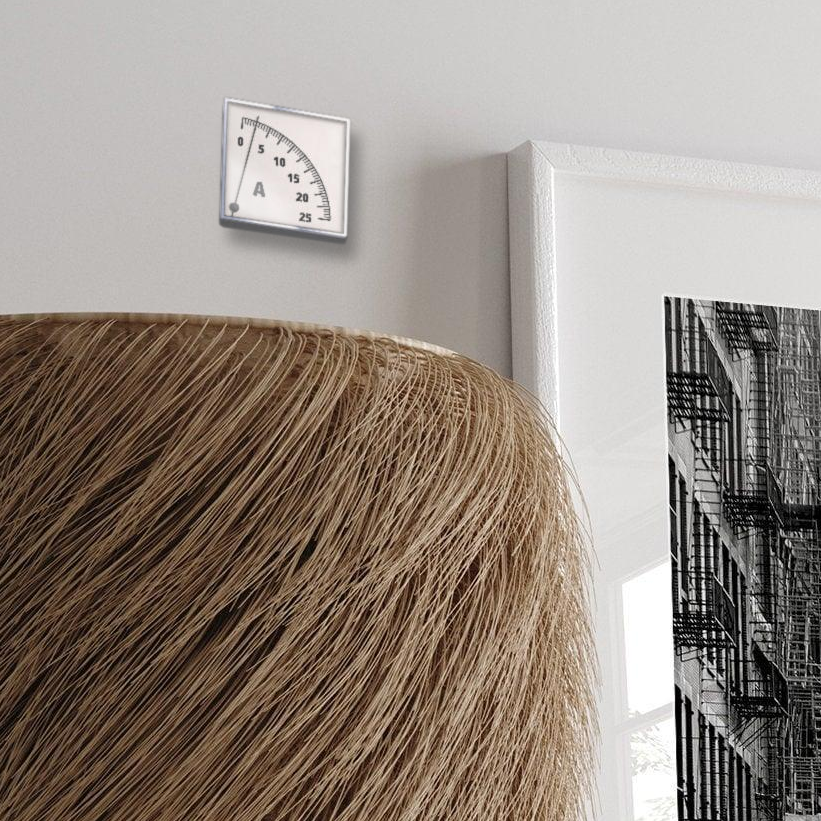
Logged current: 2.5A
